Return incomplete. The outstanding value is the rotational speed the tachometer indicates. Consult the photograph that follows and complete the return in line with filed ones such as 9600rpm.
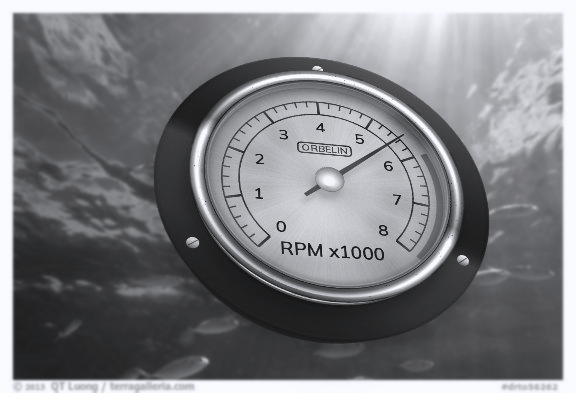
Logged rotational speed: 5600rpm
